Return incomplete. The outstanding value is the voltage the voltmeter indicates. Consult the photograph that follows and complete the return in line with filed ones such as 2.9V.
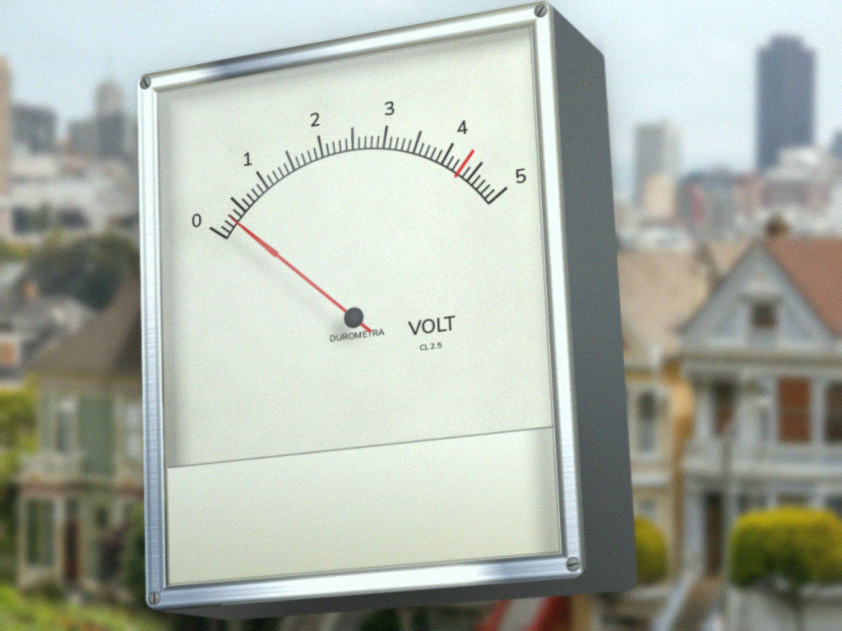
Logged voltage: 0.3V
